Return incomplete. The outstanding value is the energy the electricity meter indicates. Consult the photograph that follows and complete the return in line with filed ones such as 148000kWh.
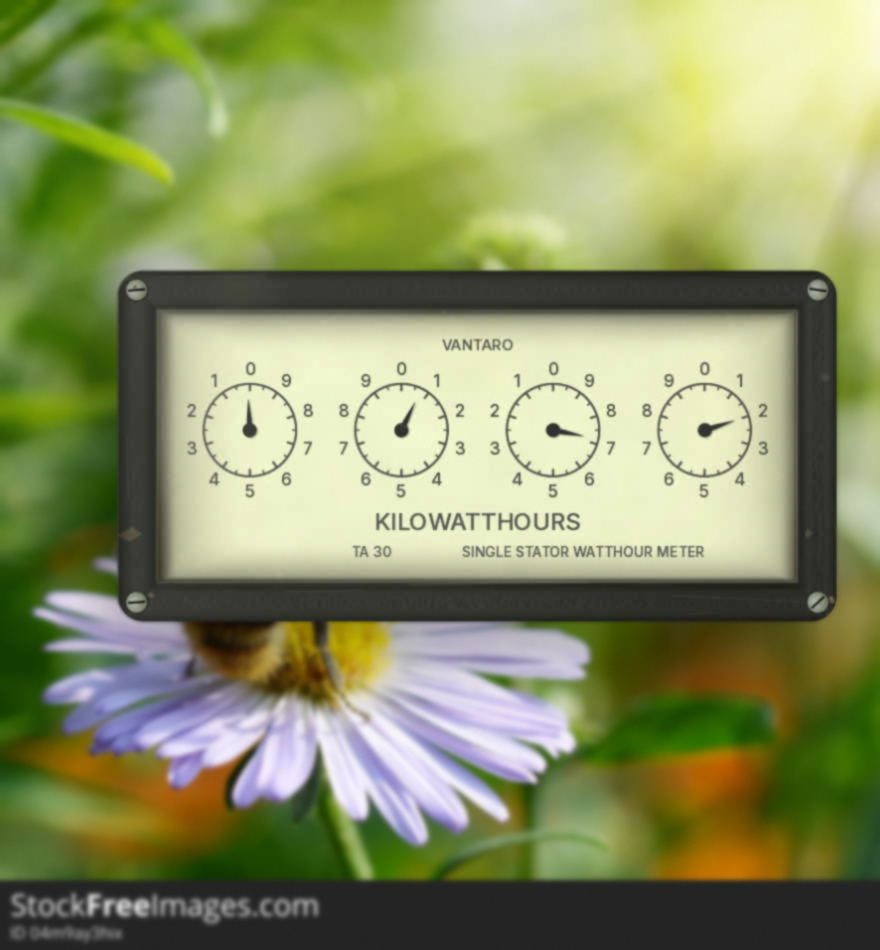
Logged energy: 72kWh
